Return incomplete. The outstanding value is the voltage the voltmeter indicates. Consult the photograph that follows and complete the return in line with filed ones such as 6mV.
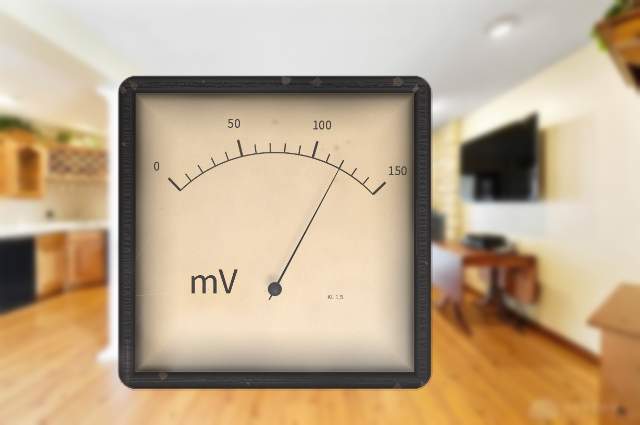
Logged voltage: 120mV
